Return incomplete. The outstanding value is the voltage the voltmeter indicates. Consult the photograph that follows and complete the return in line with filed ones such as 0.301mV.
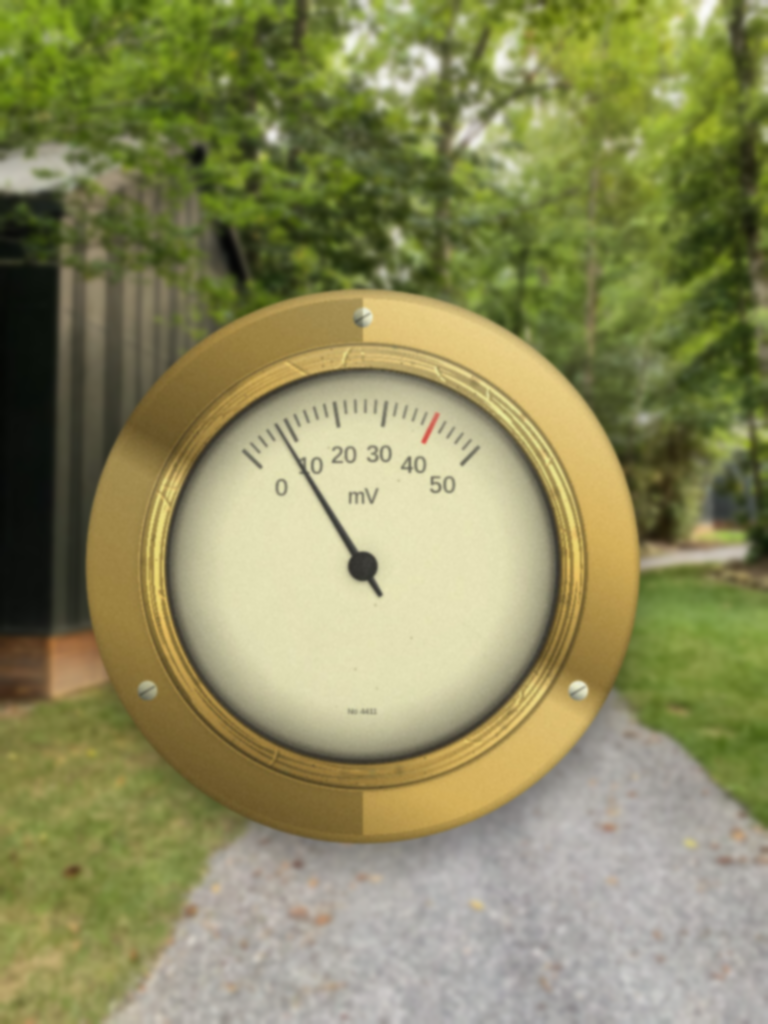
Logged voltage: 8mV
